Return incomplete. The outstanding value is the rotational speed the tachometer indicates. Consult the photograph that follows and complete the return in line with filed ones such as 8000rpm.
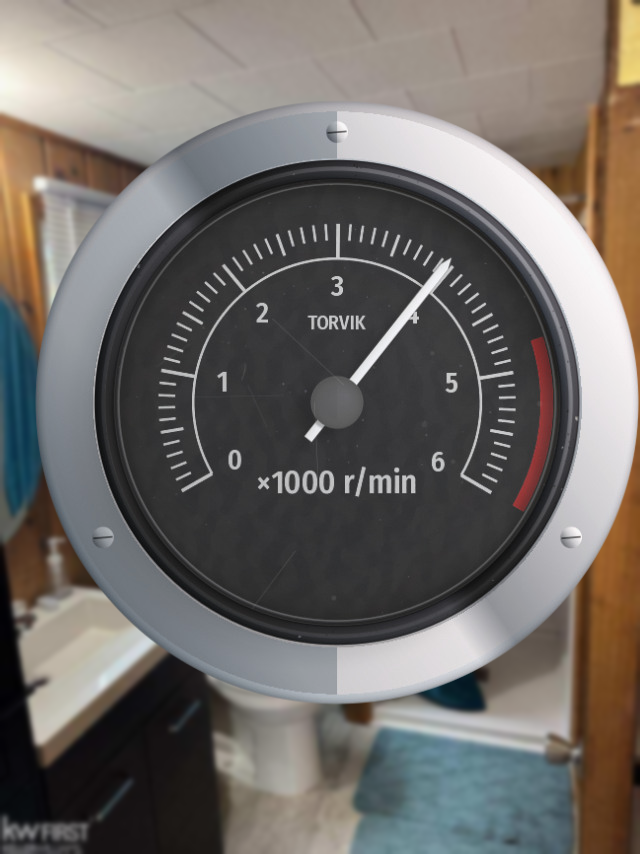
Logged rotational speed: 3950rpm
